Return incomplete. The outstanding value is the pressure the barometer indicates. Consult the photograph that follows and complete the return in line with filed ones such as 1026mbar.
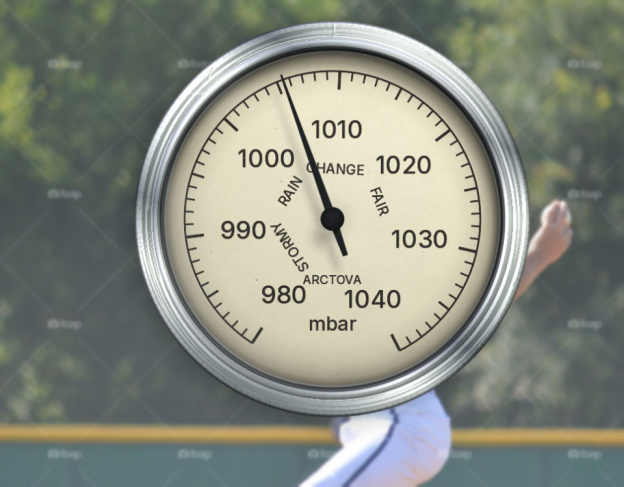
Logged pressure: 1005.5mbar
